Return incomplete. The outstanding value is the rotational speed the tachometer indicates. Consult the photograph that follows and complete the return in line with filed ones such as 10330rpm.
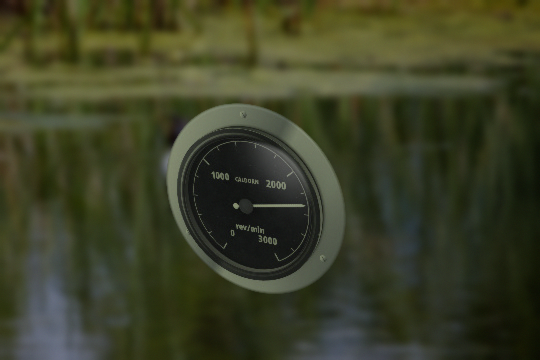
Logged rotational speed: 2300rpm
